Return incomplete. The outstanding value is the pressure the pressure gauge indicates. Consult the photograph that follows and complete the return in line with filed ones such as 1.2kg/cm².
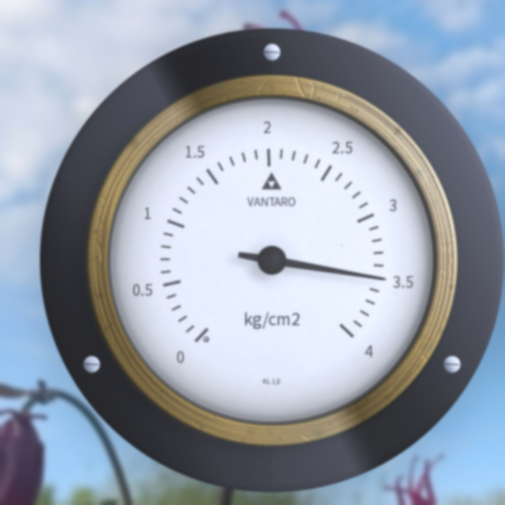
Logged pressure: 3.5kg/cm²
